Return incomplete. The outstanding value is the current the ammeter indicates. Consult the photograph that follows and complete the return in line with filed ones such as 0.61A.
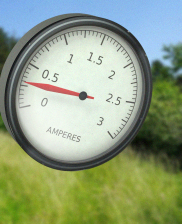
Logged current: 0.3A
